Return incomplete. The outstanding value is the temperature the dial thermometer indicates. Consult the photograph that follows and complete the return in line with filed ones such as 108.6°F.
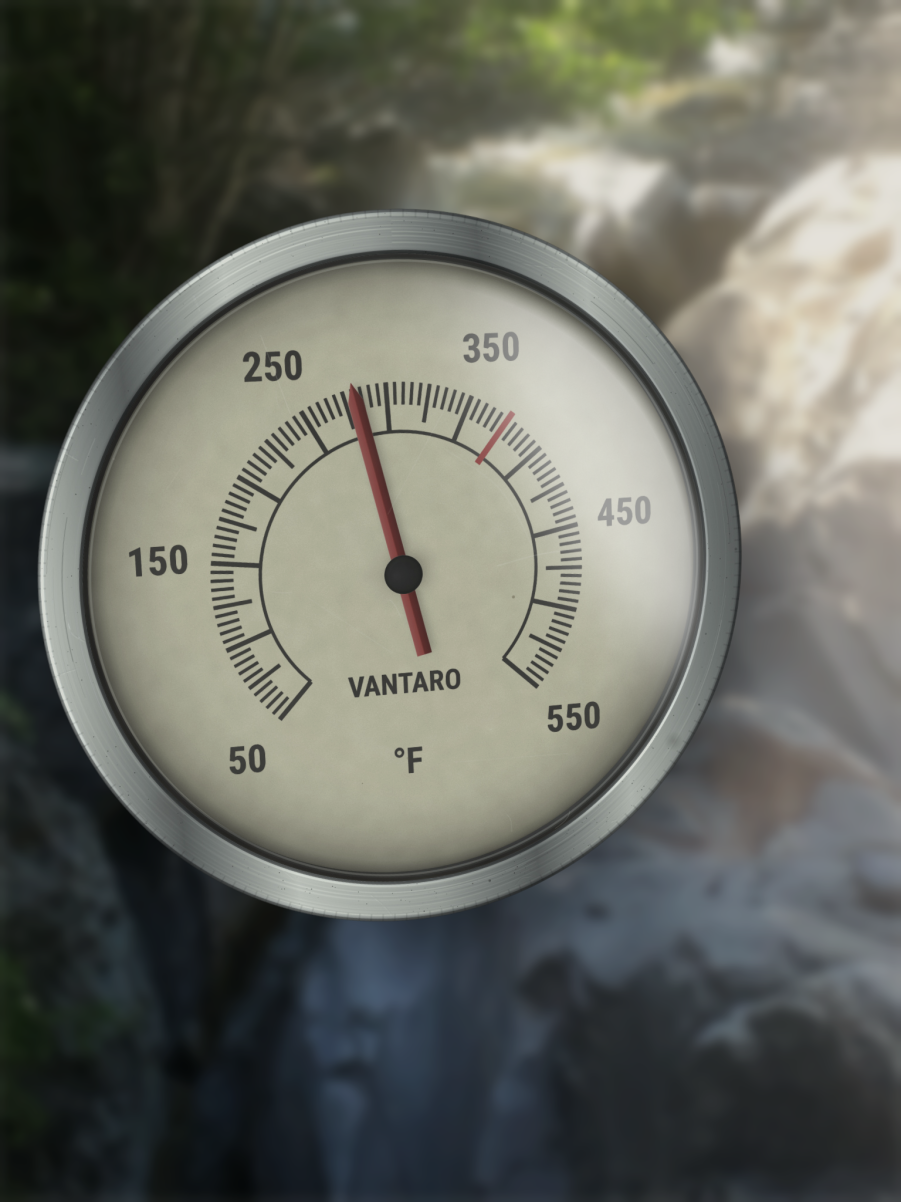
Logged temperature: 280°F
